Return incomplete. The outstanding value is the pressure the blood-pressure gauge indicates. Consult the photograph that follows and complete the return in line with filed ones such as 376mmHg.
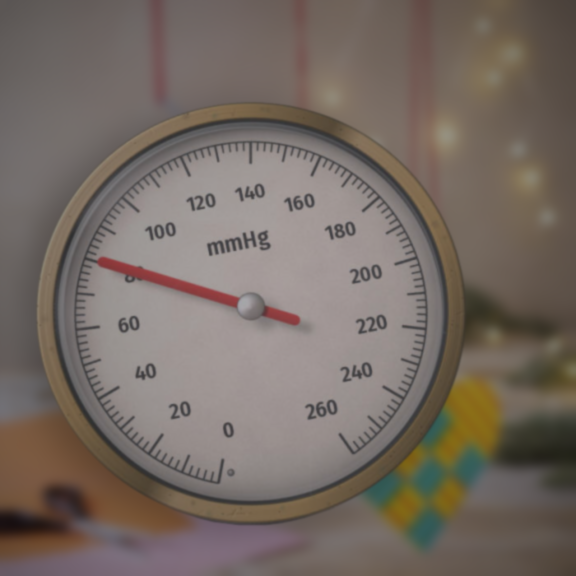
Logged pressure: 80mmHg
